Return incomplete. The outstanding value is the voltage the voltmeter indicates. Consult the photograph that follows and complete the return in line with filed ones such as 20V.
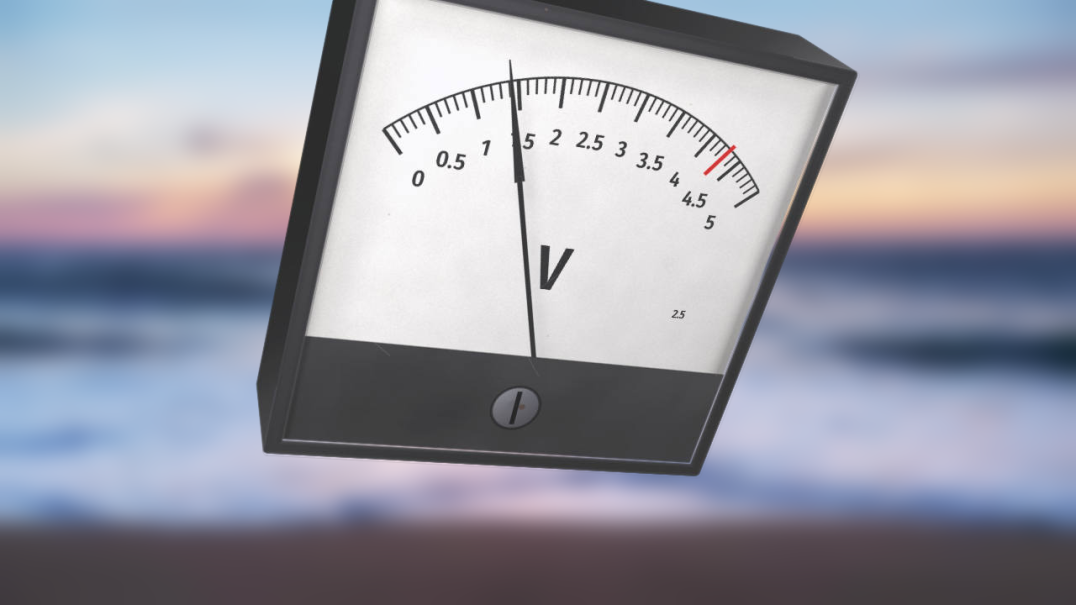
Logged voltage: 1.4V
